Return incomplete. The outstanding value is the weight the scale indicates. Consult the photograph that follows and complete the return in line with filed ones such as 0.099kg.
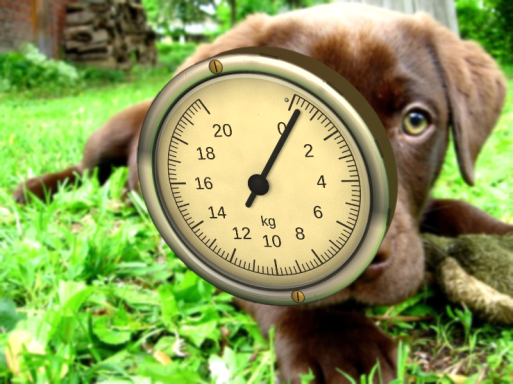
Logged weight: 0.4kg
